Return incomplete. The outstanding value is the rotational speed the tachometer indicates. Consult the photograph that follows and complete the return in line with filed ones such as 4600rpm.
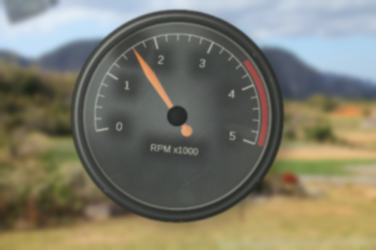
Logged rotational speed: 1600rpm
